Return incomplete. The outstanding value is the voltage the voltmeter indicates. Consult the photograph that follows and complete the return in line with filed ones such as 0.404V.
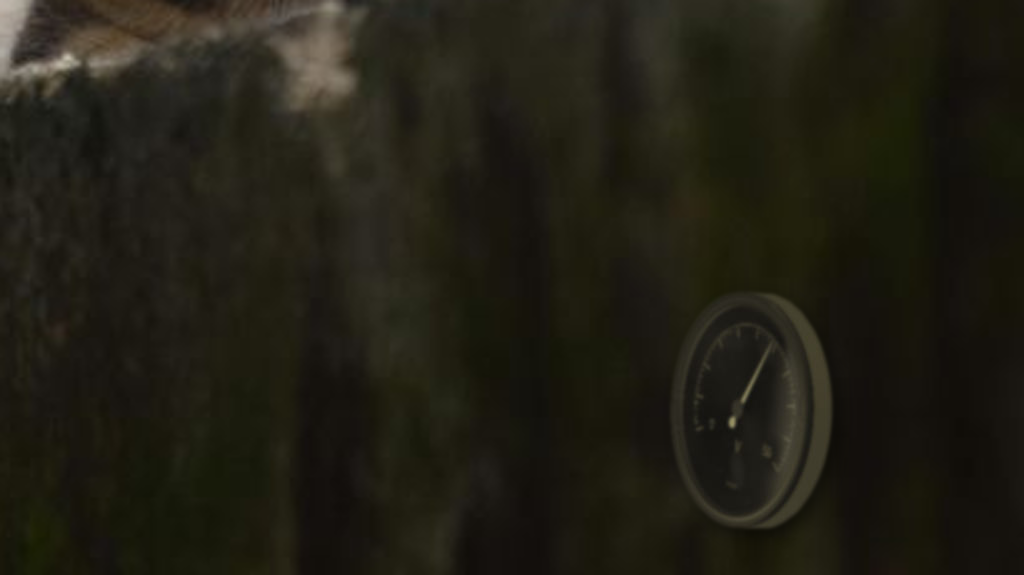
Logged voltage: 30V
